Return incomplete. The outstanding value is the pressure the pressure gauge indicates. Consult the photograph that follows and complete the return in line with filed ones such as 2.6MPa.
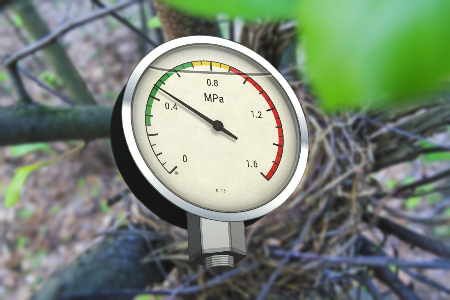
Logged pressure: 0.45MPa
